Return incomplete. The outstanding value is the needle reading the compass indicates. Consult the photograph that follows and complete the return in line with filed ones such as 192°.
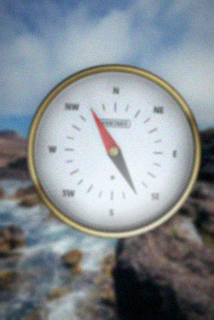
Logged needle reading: 330°
